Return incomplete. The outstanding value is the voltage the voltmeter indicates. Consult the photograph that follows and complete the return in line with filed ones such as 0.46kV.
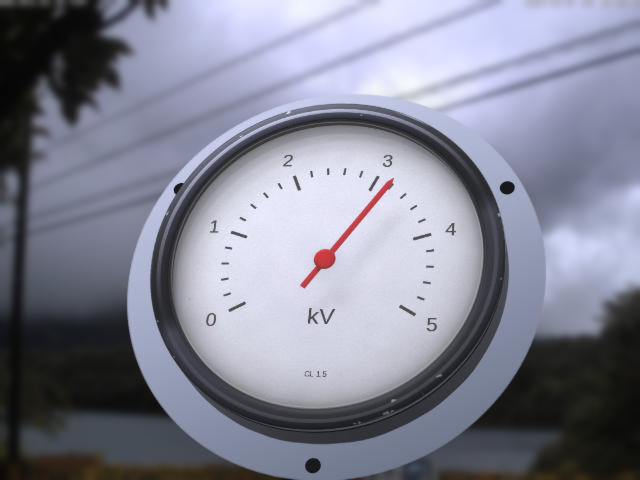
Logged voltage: 3.2kV
